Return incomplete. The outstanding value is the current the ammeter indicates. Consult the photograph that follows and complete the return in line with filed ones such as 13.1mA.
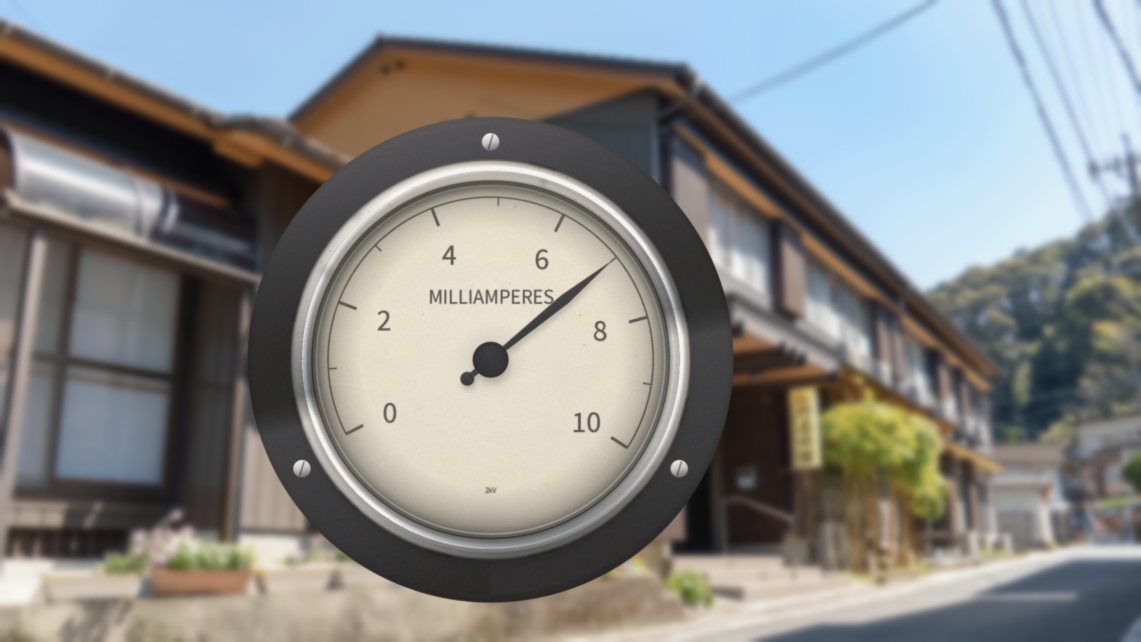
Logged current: 7mA
